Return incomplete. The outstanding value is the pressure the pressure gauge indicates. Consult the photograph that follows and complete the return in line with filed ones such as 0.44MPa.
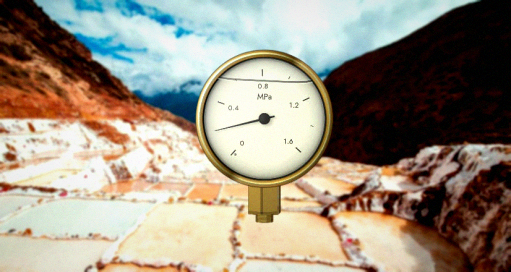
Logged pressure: 0.2MPa
